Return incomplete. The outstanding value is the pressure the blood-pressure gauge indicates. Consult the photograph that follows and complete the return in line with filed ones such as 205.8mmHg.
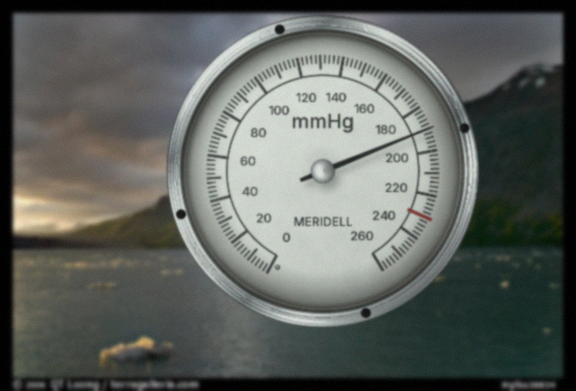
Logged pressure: 190mmHg
